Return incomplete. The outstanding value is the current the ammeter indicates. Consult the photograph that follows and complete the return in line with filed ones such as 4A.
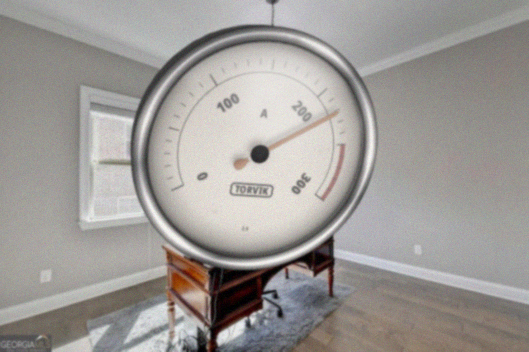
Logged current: 220A
